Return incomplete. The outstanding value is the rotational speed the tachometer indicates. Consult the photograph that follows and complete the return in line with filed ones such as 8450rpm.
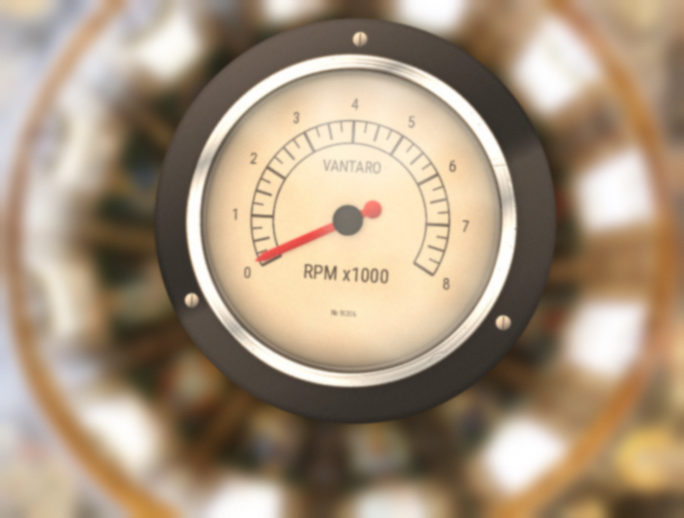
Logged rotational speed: 125rpm
